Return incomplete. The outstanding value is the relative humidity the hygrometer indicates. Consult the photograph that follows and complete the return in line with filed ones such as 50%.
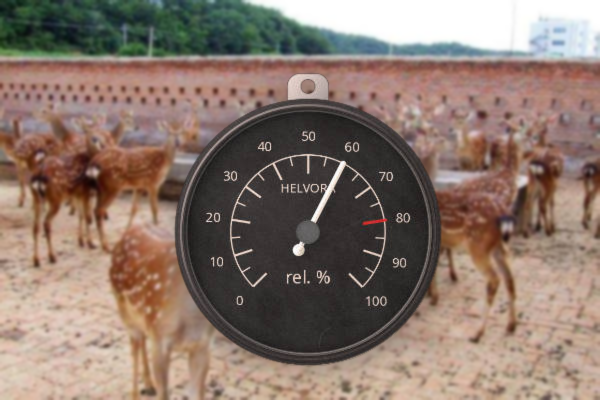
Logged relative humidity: 60%
